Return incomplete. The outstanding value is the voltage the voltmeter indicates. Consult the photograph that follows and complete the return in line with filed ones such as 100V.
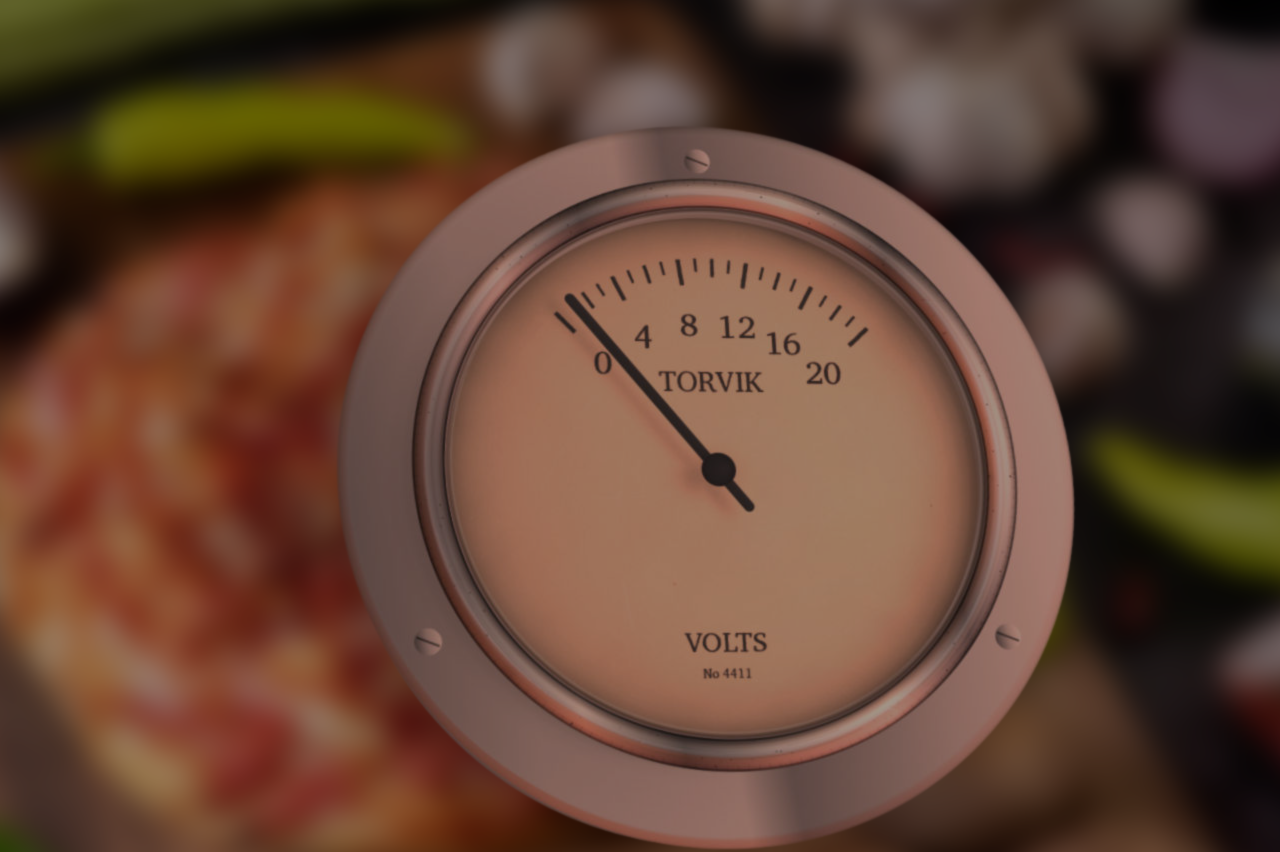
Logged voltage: 1V
